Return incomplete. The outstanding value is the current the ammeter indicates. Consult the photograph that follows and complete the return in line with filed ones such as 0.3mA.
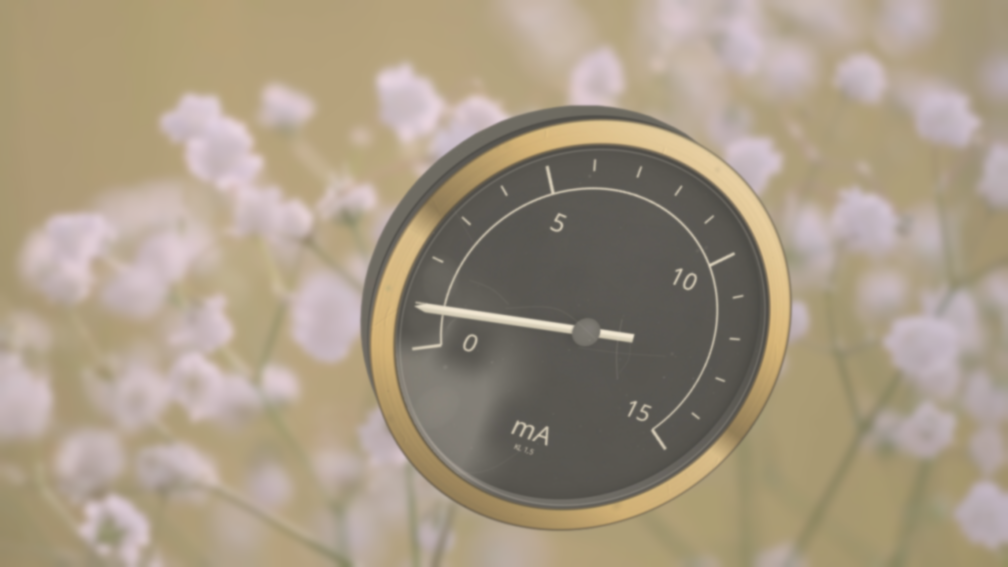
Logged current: 1mA
